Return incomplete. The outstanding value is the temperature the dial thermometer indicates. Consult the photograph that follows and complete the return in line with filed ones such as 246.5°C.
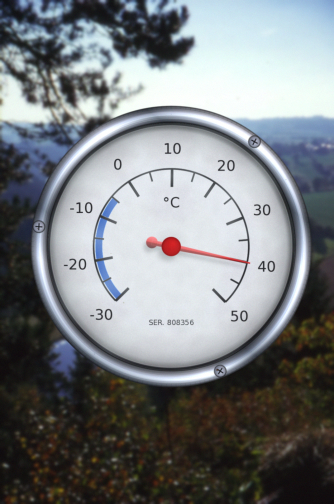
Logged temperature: 40°C
